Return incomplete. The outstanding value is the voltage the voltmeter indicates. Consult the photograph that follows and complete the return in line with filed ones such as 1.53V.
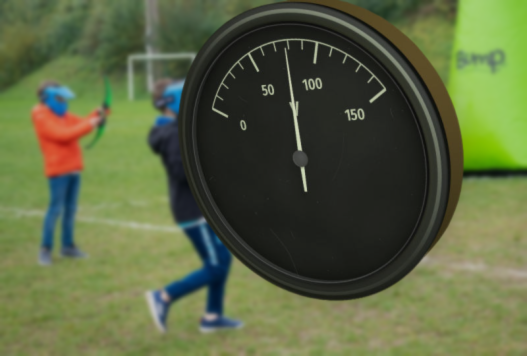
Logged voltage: 80V
